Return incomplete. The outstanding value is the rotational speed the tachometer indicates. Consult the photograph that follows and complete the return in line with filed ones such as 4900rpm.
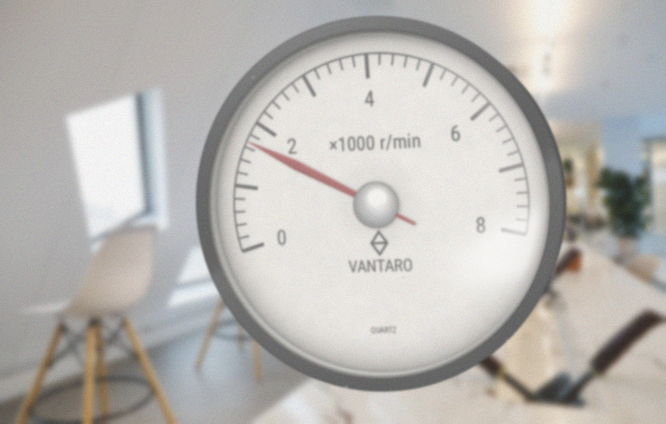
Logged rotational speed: 1700rpm
